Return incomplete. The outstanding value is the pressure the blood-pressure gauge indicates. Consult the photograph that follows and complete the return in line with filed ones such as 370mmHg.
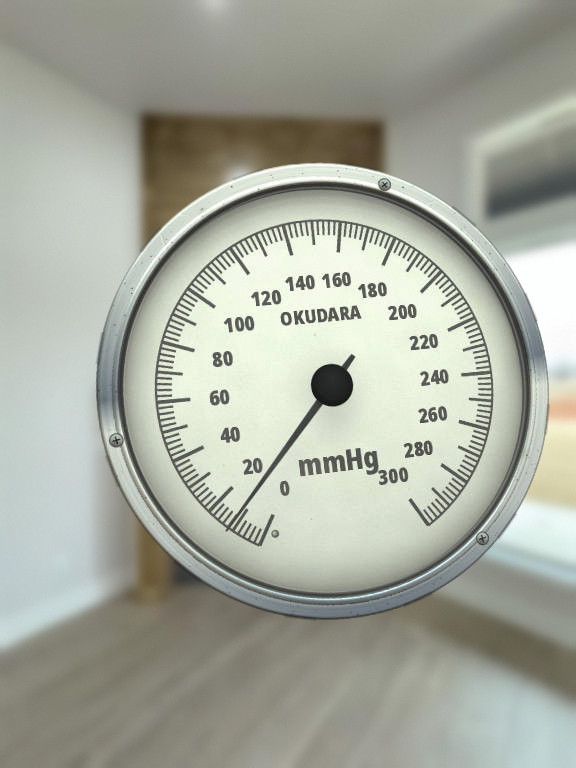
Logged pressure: 12mmHg
